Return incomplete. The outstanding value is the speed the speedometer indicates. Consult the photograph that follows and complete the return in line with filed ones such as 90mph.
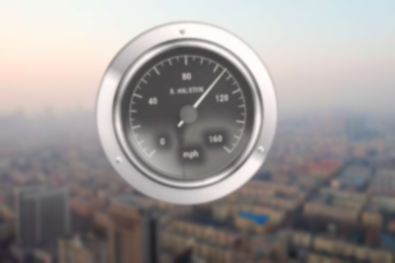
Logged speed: 105mph
